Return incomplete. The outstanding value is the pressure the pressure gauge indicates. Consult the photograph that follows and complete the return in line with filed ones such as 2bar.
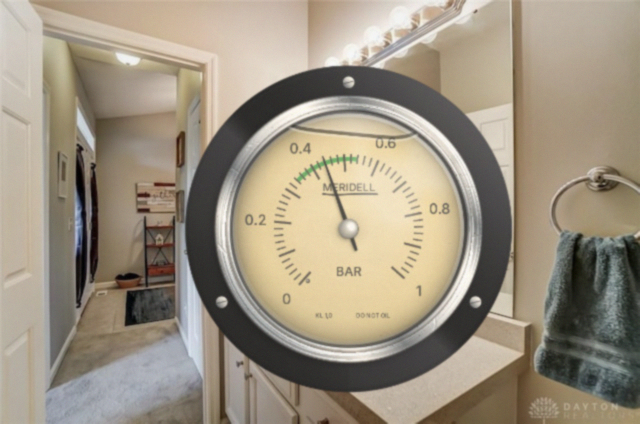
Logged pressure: 0.44bar
